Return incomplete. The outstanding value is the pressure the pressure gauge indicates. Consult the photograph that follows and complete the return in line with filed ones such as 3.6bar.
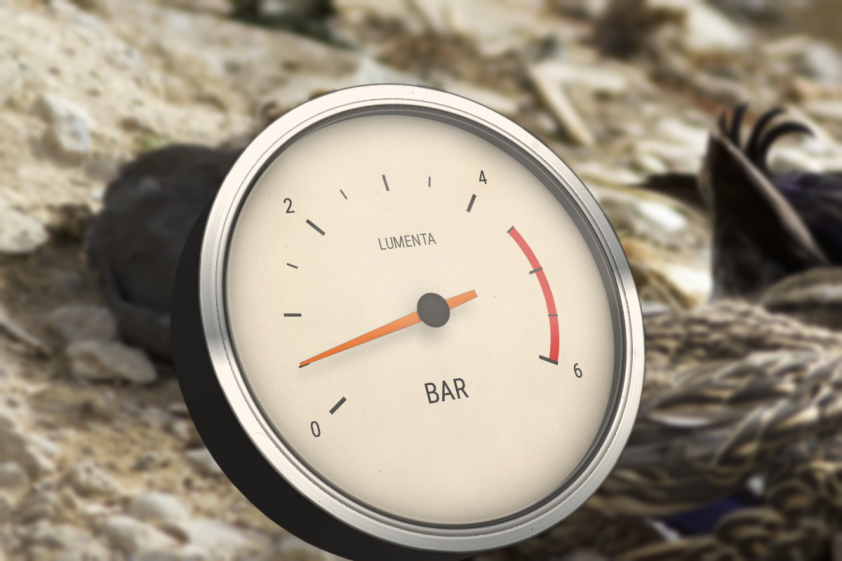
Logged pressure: 0.5bar
